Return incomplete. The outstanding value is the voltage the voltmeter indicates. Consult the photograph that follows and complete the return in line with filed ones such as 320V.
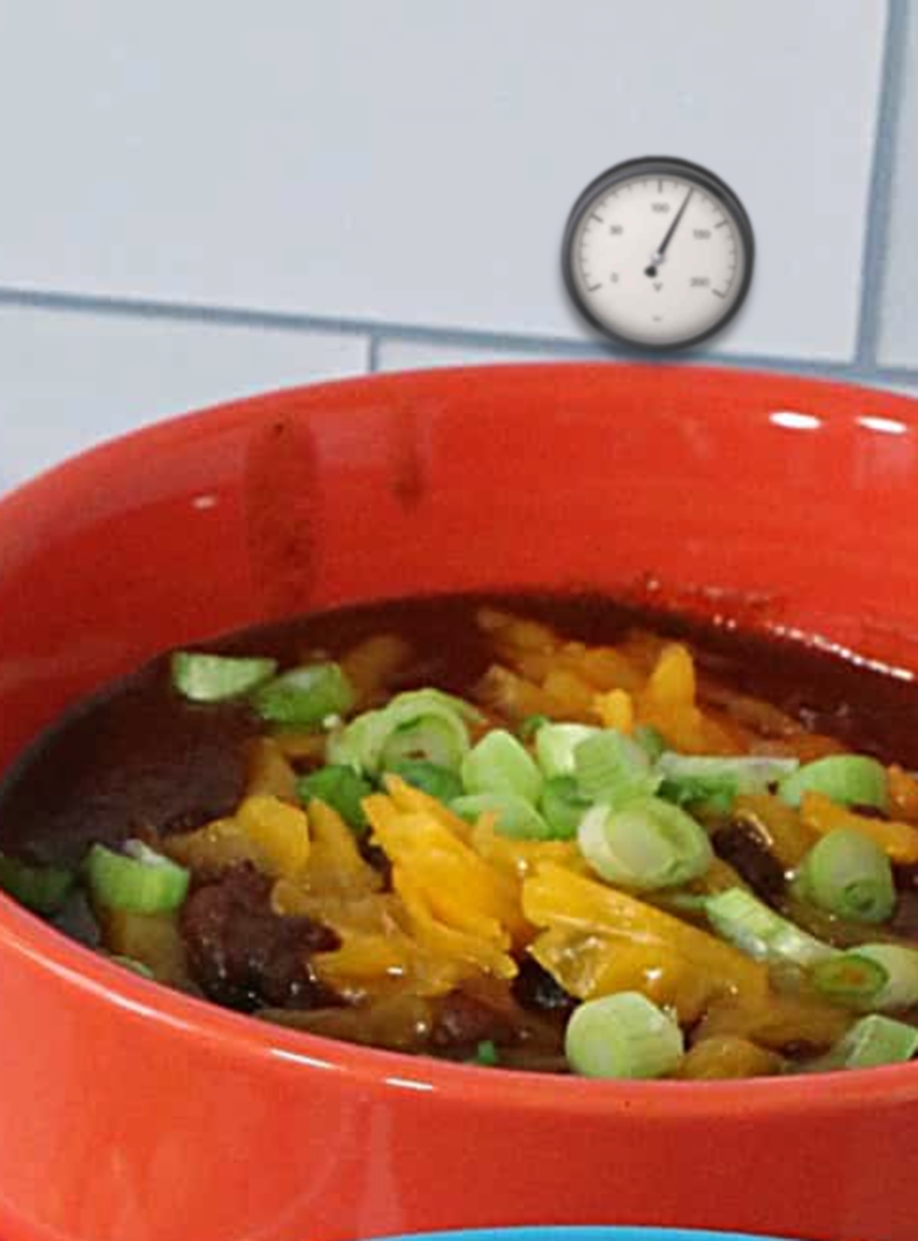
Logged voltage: 120V
